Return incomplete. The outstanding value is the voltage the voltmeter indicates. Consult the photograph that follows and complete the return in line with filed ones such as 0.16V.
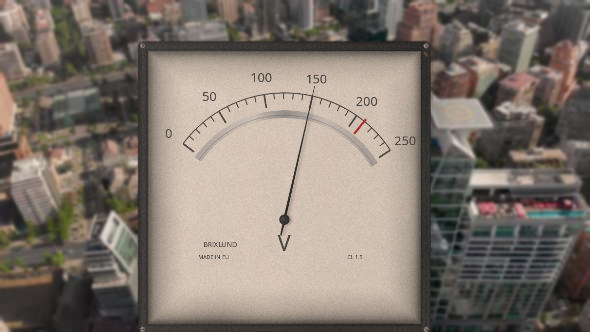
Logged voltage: 150V
